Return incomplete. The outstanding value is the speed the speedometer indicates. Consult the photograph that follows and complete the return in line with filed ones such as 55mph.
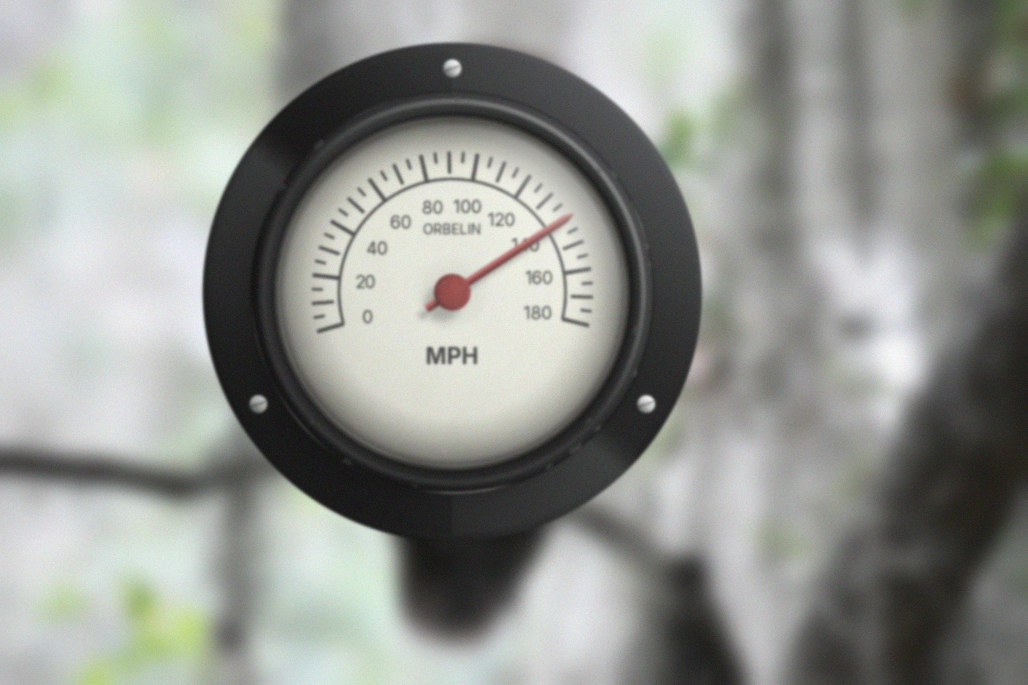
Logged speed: 140mph
